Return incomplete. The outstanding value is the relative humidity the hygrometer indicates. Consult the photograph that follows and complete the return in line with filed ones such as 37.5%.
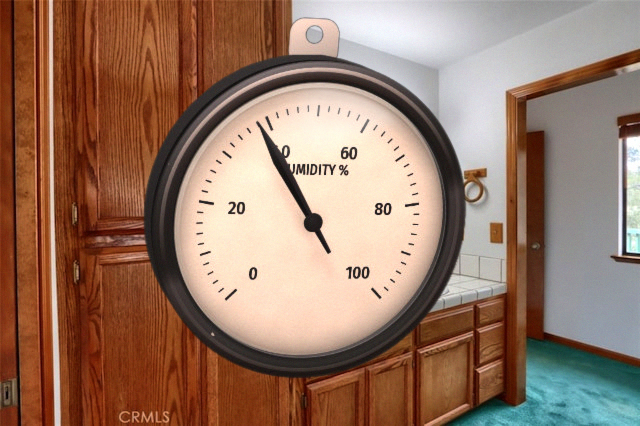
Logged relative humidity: 38%
